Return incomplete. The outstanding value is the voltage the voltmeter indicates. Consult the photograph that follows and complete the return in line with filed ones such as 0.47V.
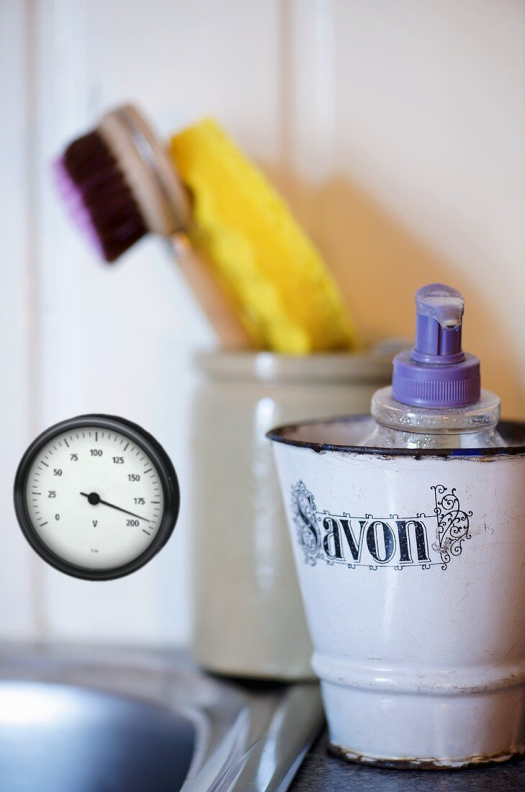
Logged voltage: 190V
